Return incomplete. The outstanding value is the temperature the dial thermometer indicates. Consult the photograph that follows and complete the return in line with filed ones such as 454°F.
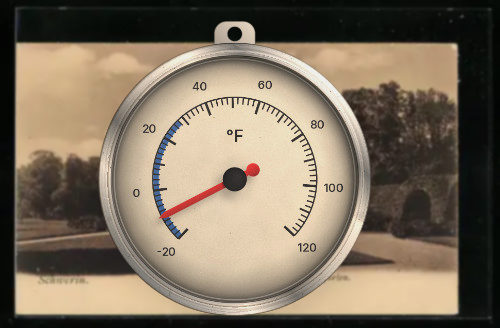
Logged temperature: -10°F
